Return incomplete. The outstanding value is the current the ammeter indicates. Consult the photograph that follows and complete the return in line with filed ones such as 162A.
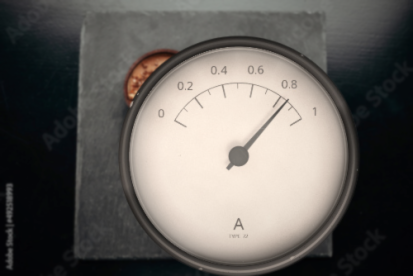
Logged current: 0.85A
